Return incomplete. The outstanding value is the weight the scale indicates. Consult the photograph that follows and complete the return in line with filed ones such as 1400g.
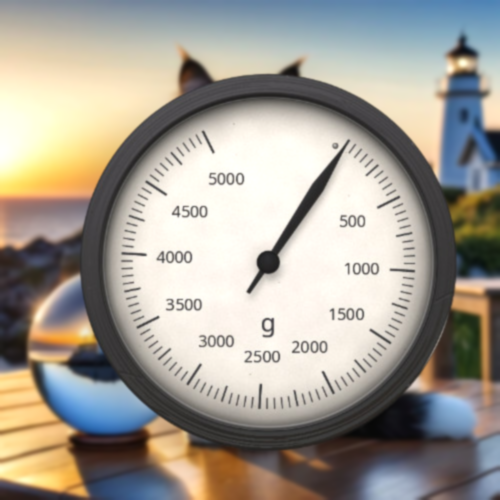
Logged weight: 0g
